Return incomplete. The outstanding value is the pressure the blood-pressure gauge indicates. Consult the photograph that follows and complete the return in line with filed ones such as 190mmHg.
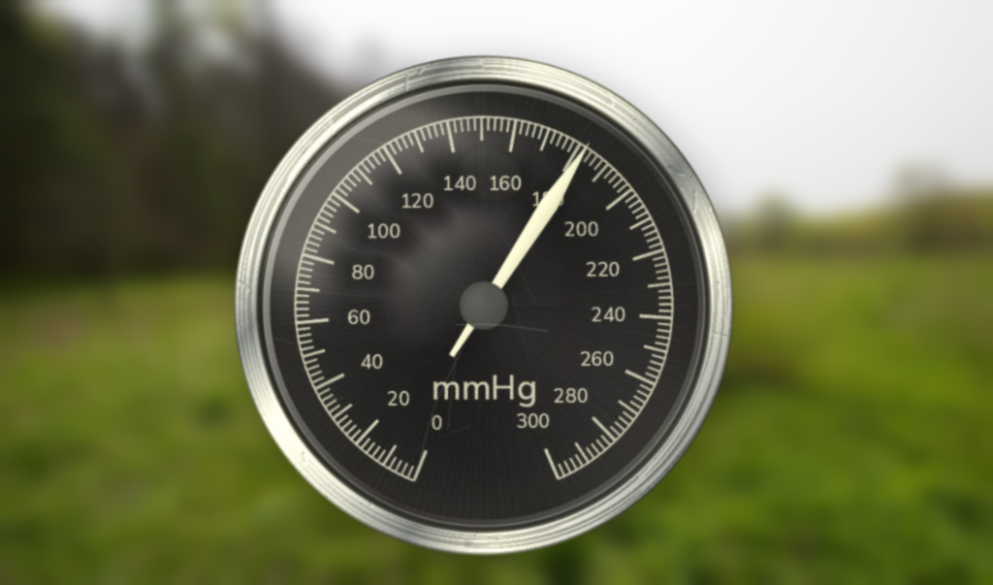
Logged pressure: 182mmHg
